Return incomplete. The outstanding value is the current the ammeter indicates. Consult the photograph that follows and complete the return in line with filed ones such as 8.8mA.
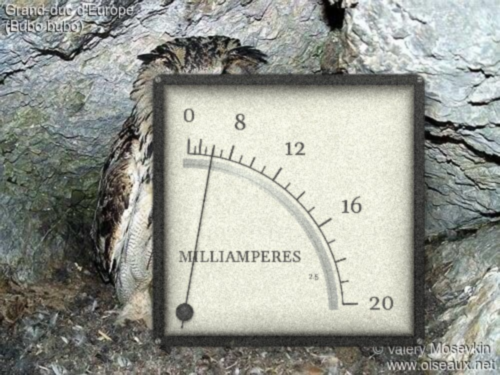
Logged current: 6mA
